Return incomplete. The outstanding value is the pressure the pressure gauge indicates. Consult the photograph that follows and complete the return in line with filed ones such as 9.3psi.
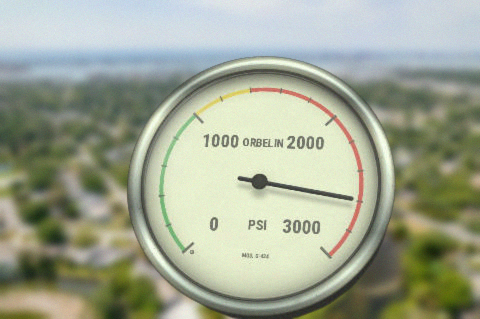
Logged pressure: 2600psi
